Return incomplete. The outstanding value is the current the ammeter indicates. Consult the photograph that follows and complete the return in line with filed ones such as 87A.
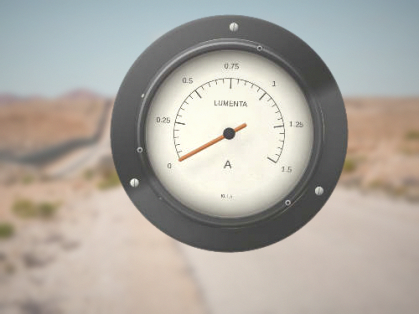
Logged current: 0A
